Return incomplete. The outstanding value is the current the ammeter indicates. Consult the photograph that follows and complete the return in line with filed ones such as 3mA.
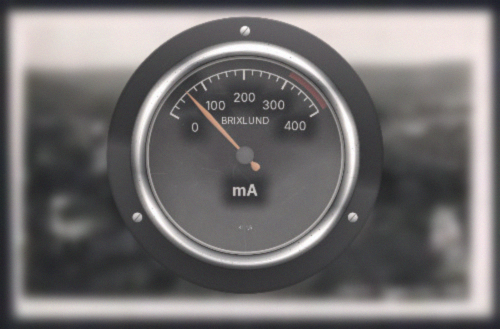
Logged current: 60mA
